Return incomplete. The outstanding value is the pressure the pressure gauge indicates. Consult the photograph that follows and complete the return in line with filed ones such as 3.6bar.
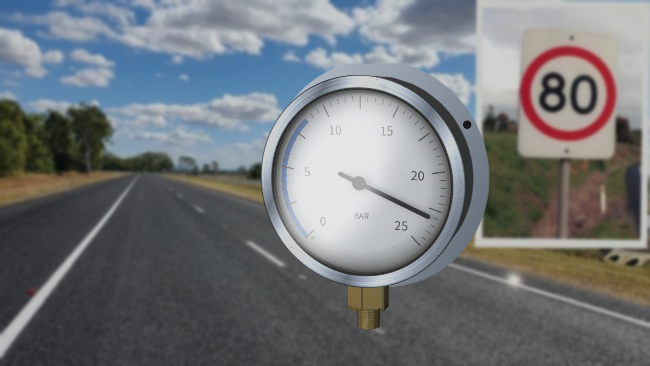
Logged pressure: 23bar
